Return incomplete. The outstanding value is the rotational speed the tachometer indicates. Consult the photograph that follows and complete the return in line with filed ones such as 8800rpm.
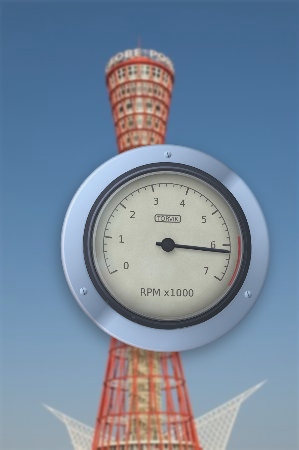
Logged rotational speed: 6200rpm
